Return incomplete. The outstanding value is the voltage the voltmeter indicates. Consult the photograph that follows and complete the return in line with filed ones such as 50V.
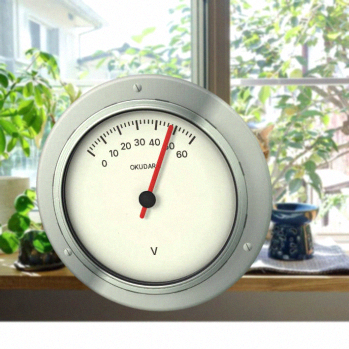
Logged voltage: 48V
